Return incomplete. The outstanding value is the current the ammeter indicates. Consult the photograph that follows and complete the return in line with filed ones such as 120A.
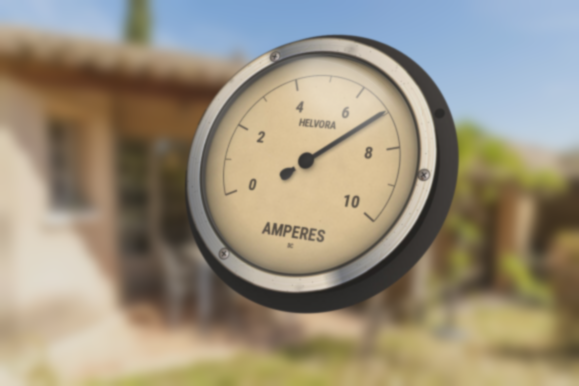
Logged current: 7A
